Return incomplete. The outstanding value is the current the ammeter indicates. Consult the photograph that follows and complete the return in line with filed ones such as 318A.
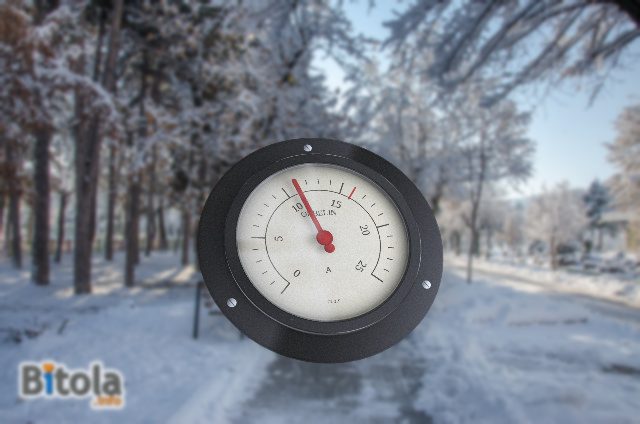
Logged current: 11A
